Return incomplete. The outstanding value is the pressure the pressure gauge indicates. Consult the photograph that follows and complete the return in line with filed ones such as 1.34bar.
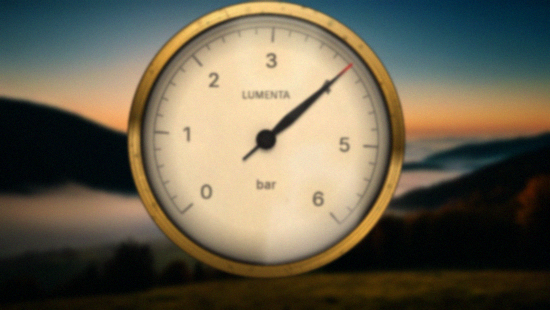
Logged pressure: 4bar
